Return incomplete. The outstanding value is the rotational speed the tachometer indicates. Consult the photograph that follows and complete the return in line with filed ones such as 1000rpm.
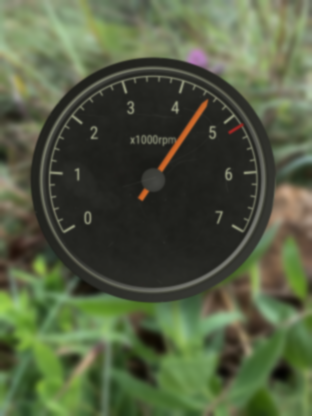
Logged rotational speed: 4500rpm
